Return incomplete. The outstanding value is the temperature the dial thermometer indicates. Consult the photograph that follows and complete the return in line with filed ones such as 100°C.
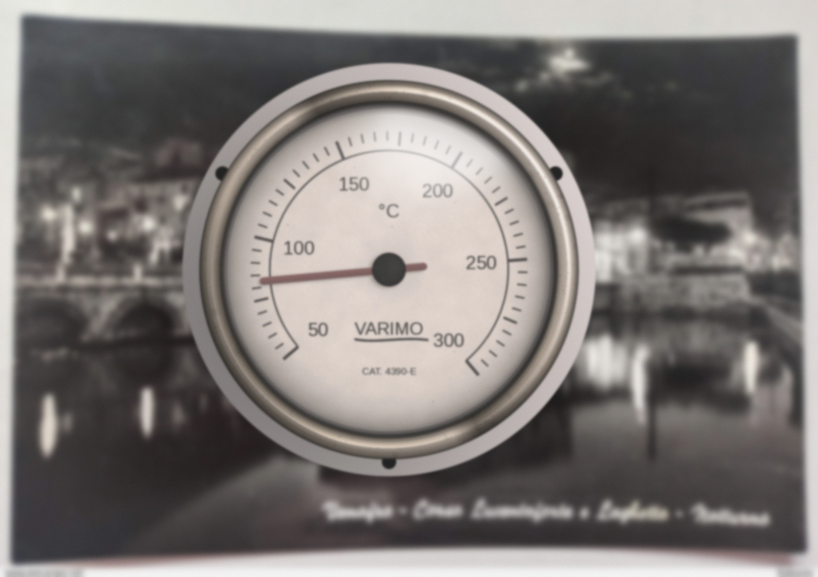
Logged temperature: 82.5°C
